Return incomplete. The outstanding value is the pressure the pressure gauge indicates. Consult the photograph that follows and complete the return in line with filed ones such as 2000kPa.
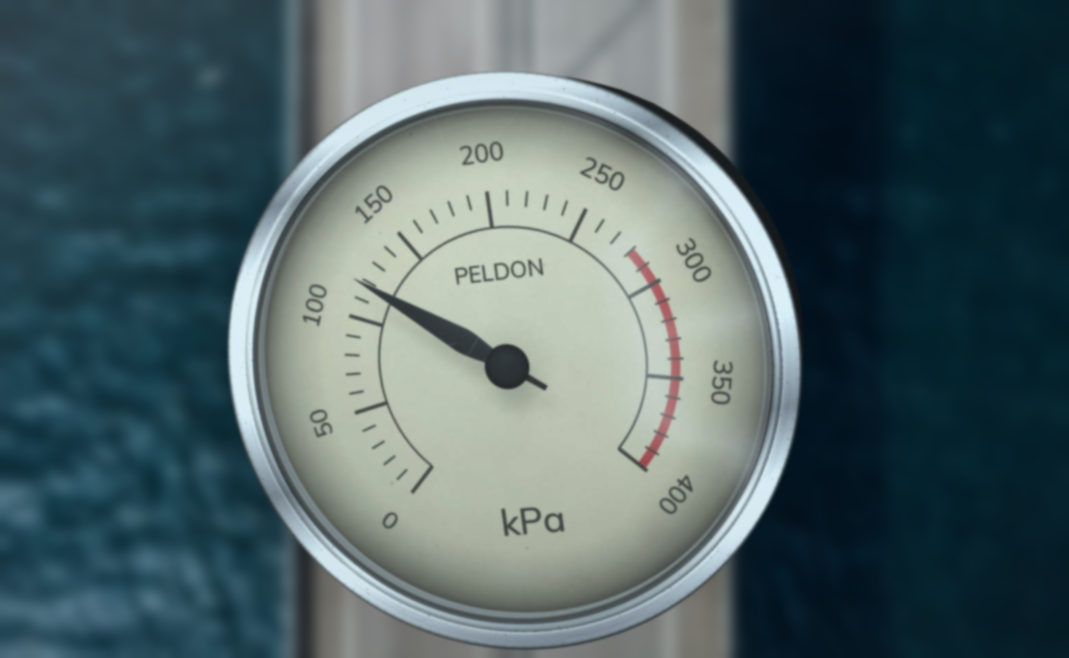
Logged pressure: 120kPa
